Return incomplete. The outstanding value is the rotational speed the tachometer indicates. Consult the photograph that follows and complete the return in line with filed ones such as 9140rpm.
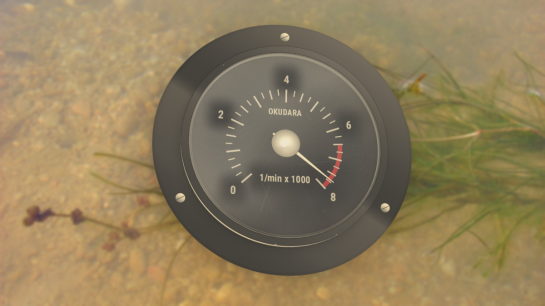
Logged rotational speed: 7750rpm
